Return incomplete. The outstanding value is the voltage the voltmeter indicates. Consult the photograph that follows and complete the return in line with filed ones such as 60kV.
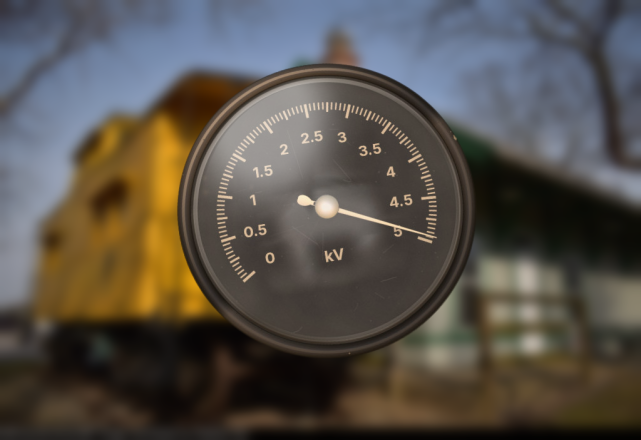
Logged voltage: 4.95kV
